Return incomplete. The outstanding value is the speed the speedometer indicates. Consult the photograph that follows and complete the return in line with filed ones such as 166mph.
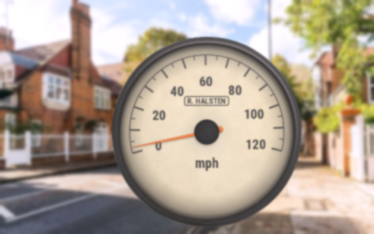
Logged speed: 2.5mph
